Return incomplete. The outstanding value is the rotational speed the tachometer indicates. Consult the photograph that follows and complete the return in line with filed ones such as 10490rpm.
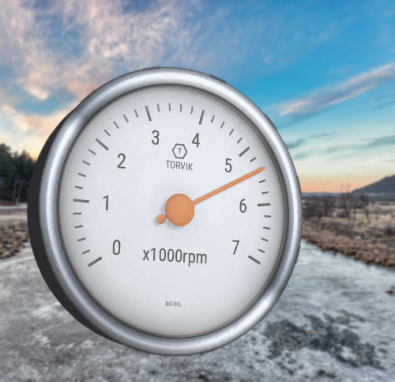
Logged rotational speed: 5400rpm
